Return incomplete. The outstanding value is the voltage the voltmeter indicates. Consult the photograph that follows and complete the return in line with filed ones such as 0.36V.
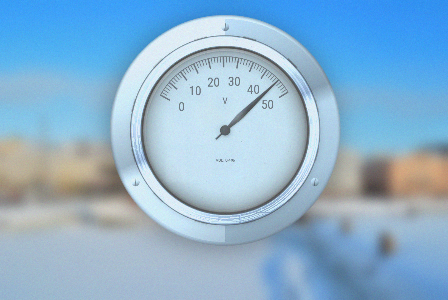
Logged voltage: 45V
